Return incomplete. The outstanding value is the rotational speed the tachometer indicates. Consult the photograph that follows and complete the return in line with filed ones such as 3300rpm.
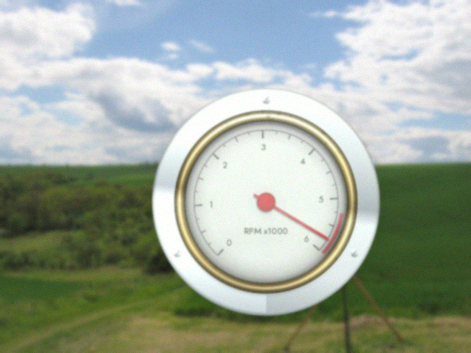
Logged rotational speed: 5750rpm
